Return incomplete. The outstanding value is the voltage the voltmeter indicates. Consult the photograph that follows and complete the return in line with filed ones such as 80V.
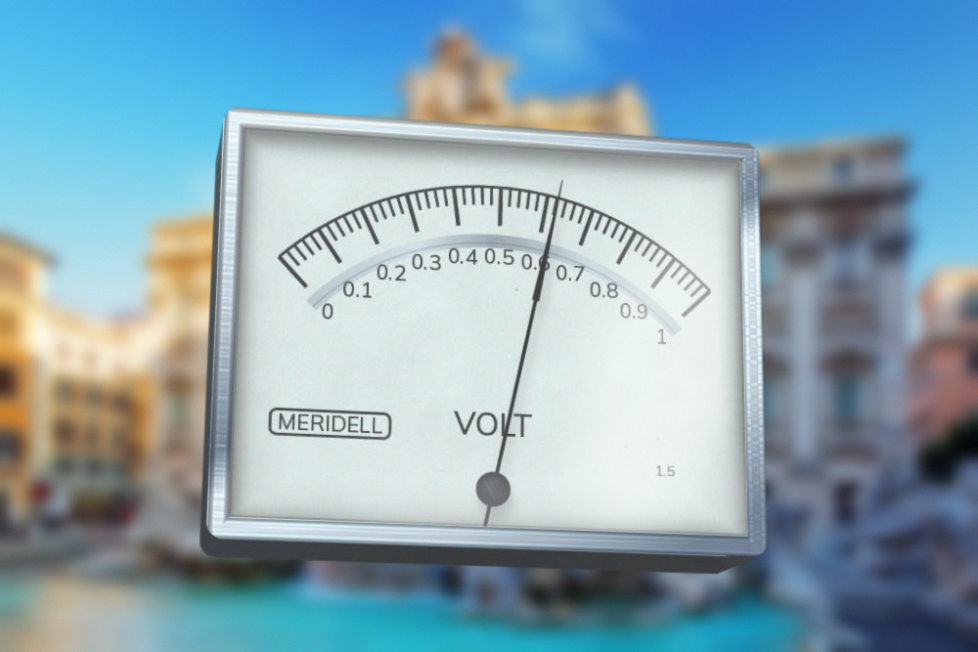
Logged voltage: 0.62V
